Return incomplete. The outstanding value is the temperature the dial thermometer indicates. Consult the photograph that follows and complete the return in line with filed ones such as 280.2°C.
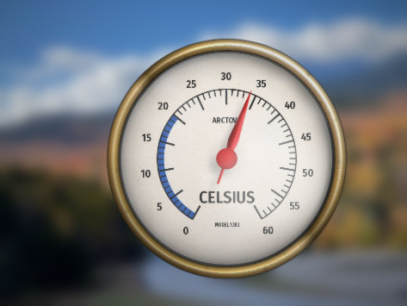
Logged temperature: 34°C
